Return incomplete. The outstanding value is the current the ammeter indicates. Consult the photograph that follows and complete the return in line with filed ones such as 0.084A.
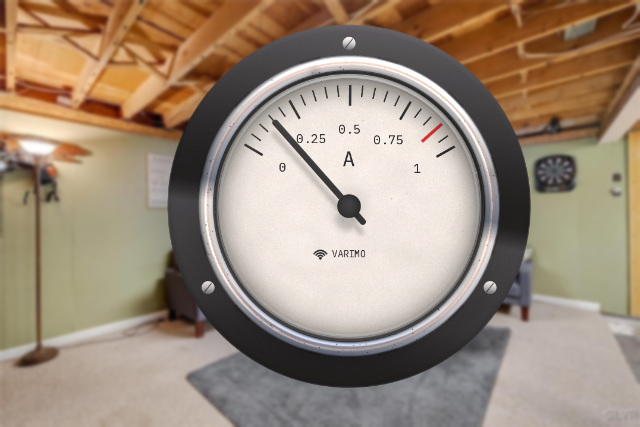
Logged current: 0.15A
